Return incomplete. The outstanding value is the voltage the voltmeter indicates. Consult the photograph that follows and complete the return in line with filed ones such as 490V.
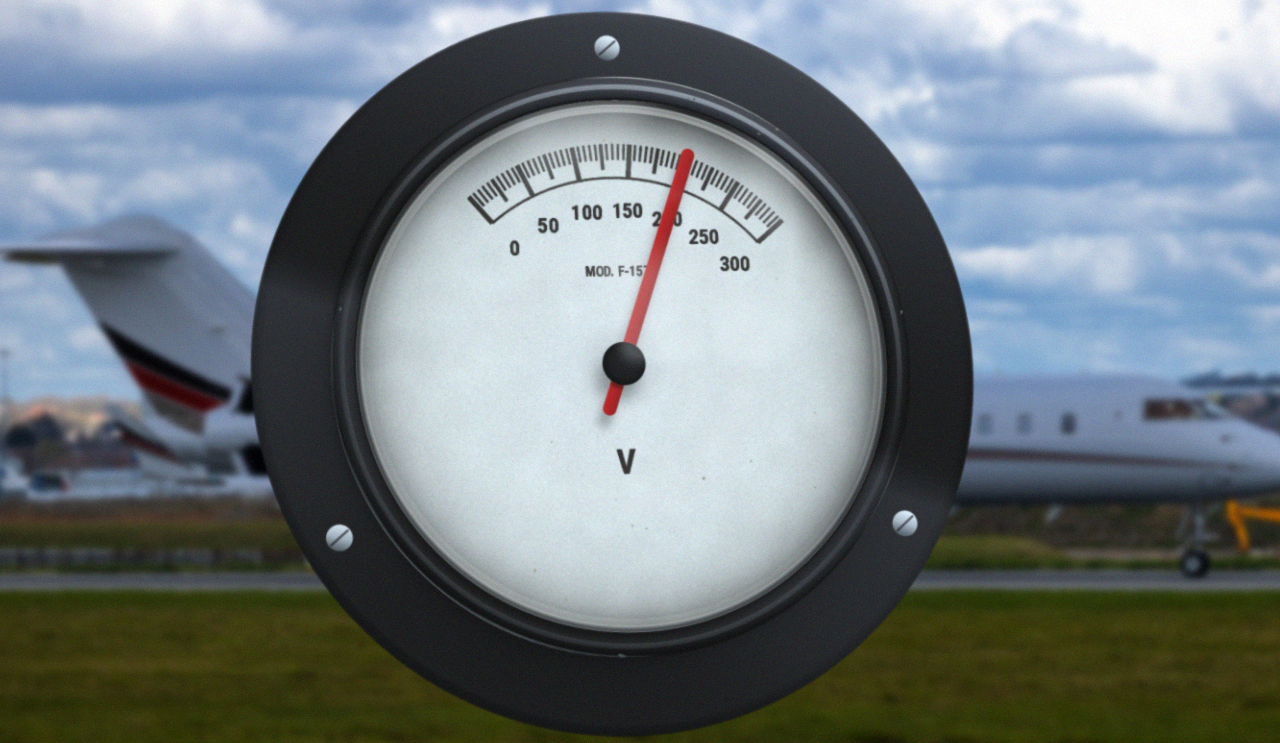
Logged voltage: 200V
